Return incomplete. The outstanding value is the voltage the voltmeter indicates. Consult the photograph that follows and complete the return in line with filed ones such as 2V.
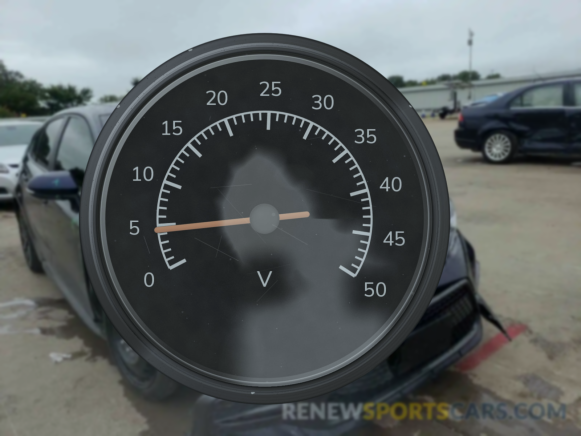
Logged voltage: 4.5V
